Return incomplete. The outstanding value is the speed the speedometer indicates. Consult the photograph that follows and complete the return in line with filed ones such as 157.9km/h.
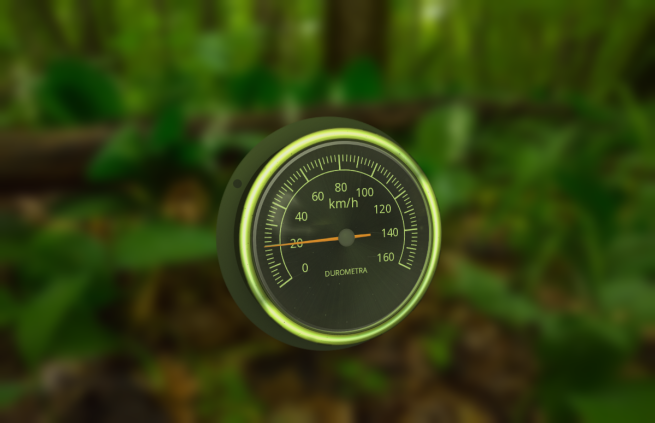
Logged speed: 20km/h
